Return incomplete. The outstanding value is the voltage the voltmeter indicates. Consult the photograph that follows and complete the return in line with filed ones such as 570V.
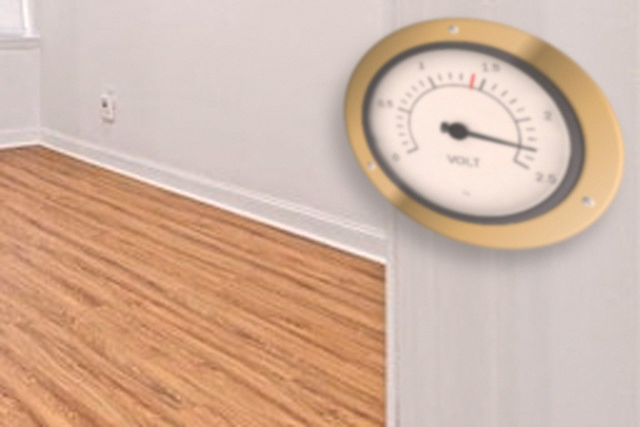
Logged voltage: 2.3V
